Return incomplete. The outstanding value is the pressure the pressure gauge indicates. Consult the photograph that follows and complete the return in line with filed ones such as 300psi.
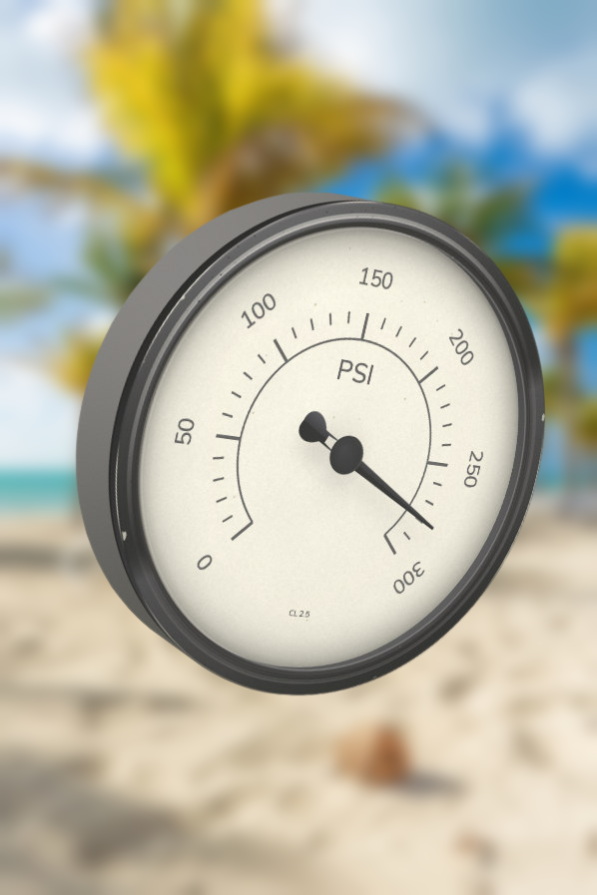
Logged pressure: 280psi
